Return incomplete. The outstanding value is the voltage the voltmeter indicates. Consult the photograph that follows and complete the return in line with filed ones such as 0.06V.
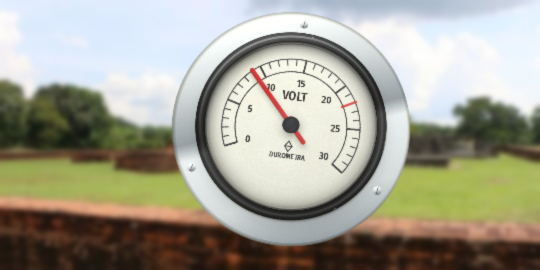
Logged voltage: 9V
